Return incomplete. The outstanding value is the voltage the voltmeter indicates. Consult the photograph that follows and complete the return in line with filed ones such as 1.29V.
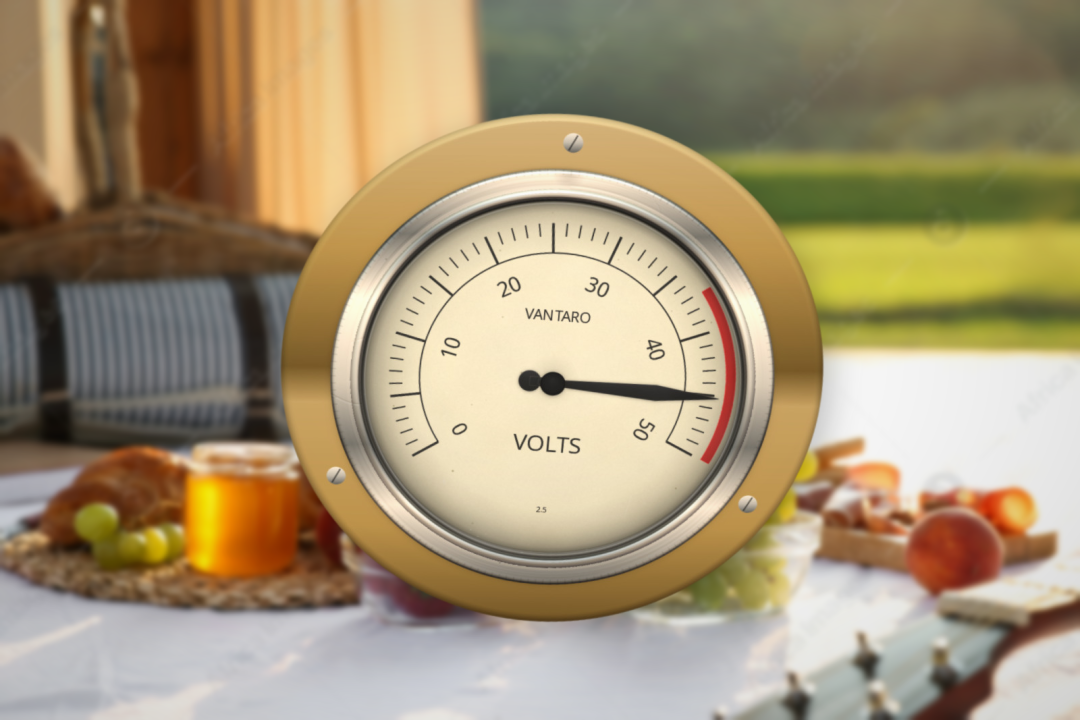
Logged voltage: 45V
